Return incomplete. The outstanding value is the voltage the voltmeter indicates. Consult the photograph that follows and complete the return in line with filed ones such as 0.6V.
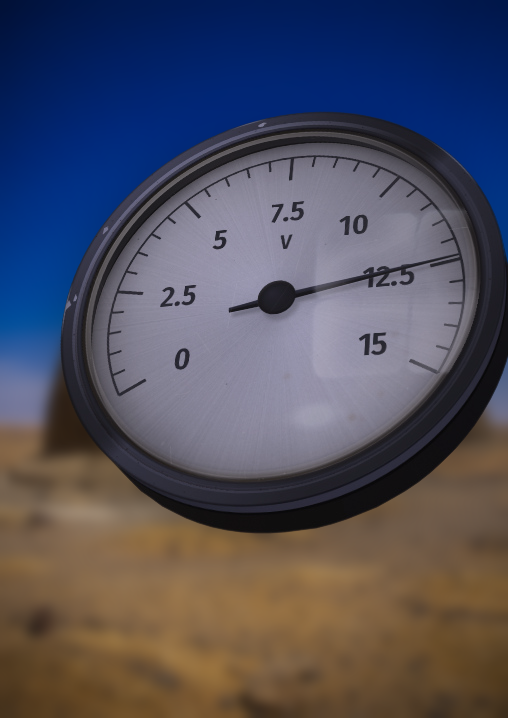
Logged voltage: 12.5V
